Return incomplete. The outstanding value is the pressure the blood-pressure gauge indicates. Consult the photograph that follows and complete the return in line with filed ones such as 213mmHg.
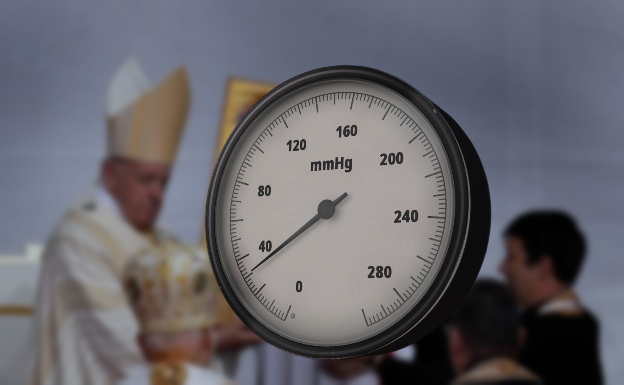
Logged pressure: 30mmHg
